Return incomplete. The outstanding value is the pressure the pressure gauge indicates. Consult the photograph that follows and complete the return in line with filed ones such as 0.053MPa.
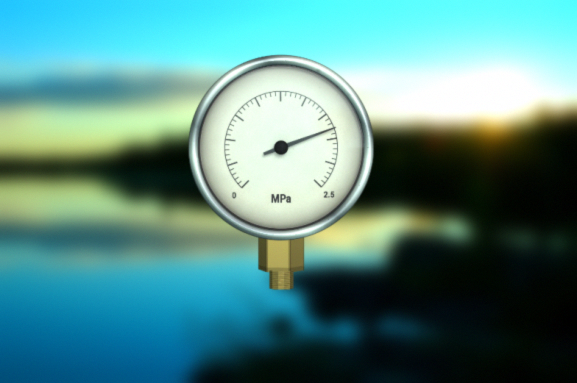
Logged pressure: 1.9MPa
